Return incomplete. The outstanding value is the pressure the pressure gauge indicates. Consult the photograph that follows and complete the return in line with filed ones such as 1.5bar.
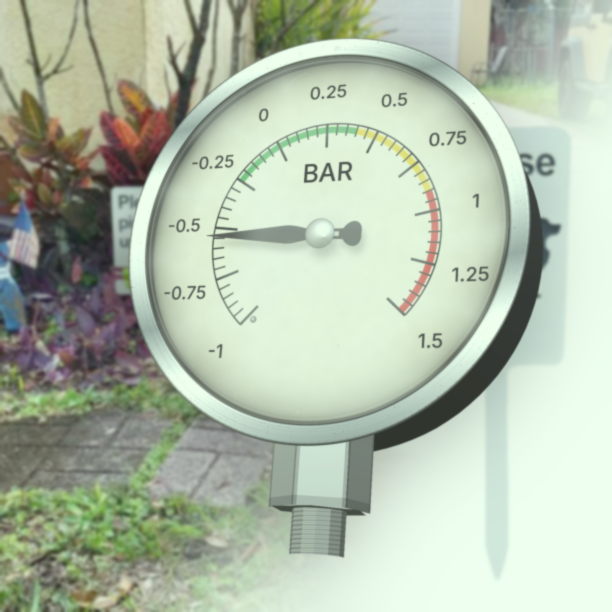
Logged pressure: -0.55bar
